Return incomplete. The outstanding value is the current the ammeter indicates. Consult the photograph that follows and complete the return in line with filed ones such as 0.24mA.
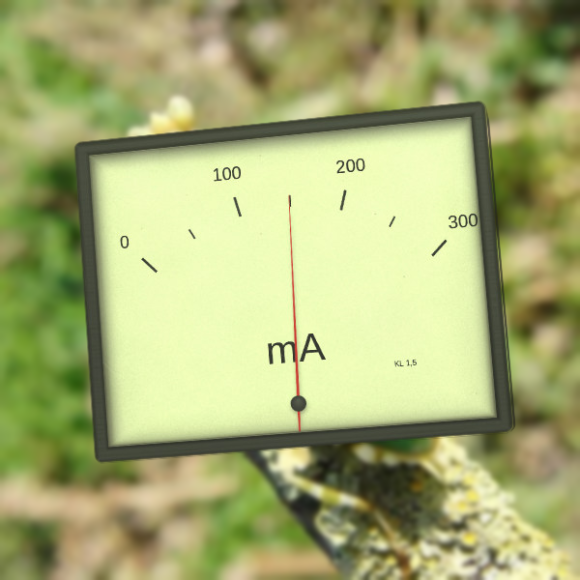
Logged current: 150mA
